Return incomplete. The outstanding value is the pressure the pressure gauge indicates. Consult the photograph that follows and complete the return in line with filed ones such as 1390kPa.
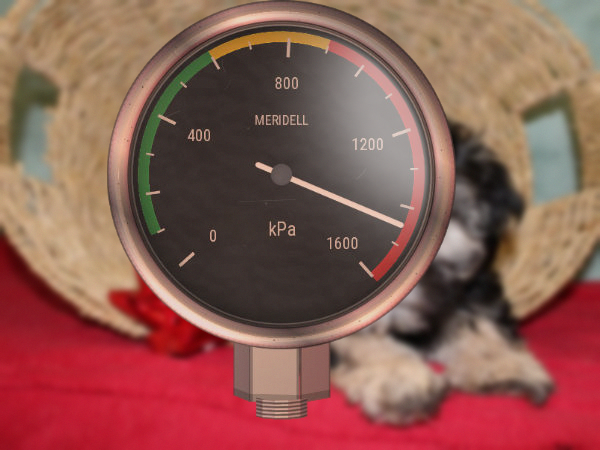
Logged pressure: 1450kPa
